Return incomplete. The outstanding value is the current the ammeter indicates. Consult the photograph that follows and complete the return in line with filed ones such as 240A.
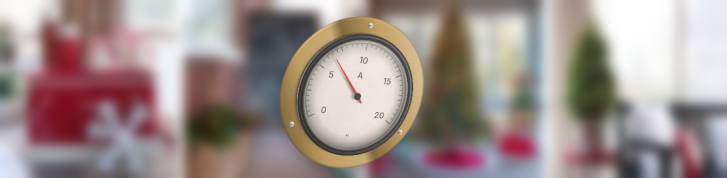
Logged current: 6.5A
